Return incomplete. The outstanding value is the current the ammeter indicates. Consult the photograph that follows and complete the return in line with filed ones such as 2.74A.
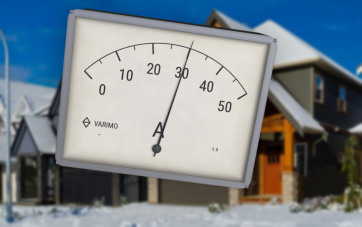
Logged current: 30A
